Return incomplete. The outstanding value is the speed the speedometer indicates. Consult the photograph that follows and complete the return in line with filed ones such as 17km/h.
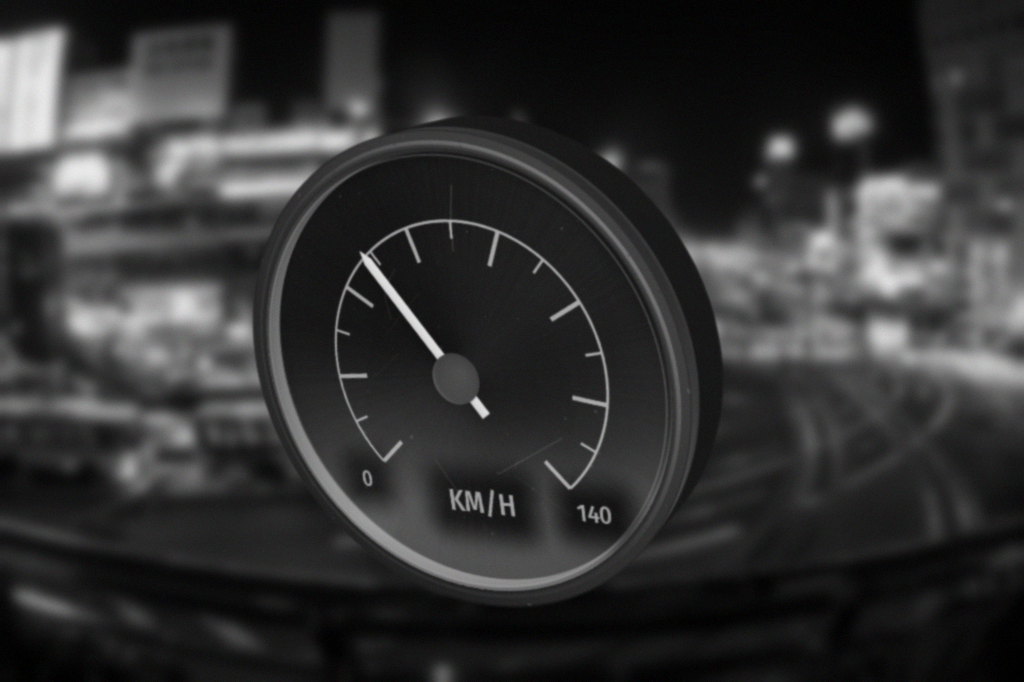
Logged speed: 50km/h
